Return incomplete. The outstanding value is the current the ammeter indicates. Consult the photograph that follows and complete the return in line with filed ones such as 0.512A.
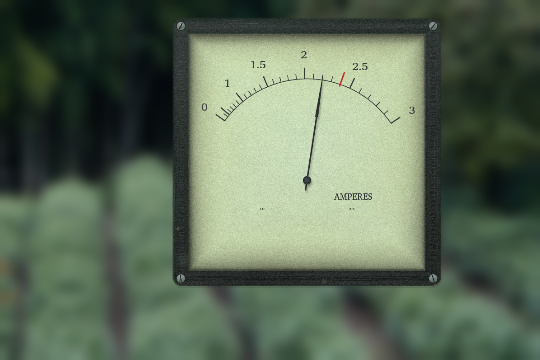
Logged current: 2.2A
